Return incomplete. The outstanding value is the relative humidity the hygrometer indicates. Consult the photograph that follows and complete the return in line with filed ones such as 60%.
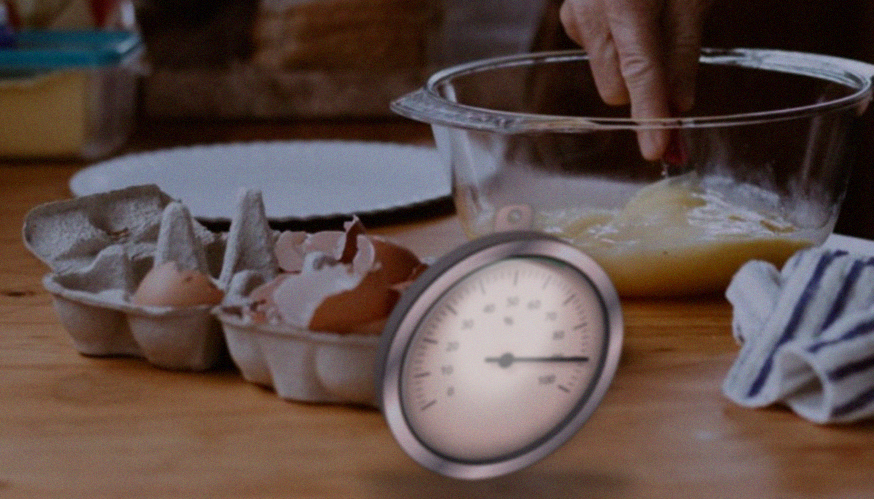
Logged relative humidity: 90%
